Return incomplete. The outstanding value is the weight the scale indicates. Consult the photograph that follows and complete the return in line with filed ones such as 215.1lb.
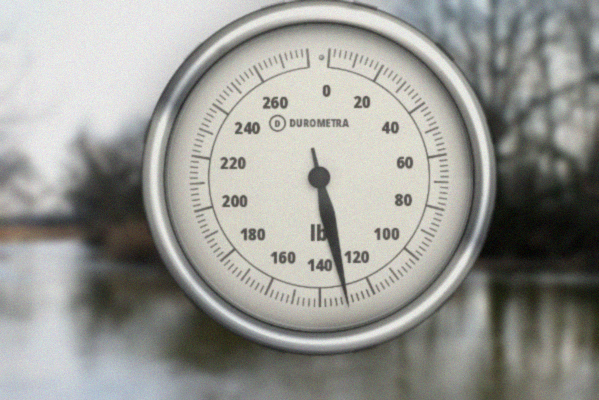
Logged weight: 130lb
